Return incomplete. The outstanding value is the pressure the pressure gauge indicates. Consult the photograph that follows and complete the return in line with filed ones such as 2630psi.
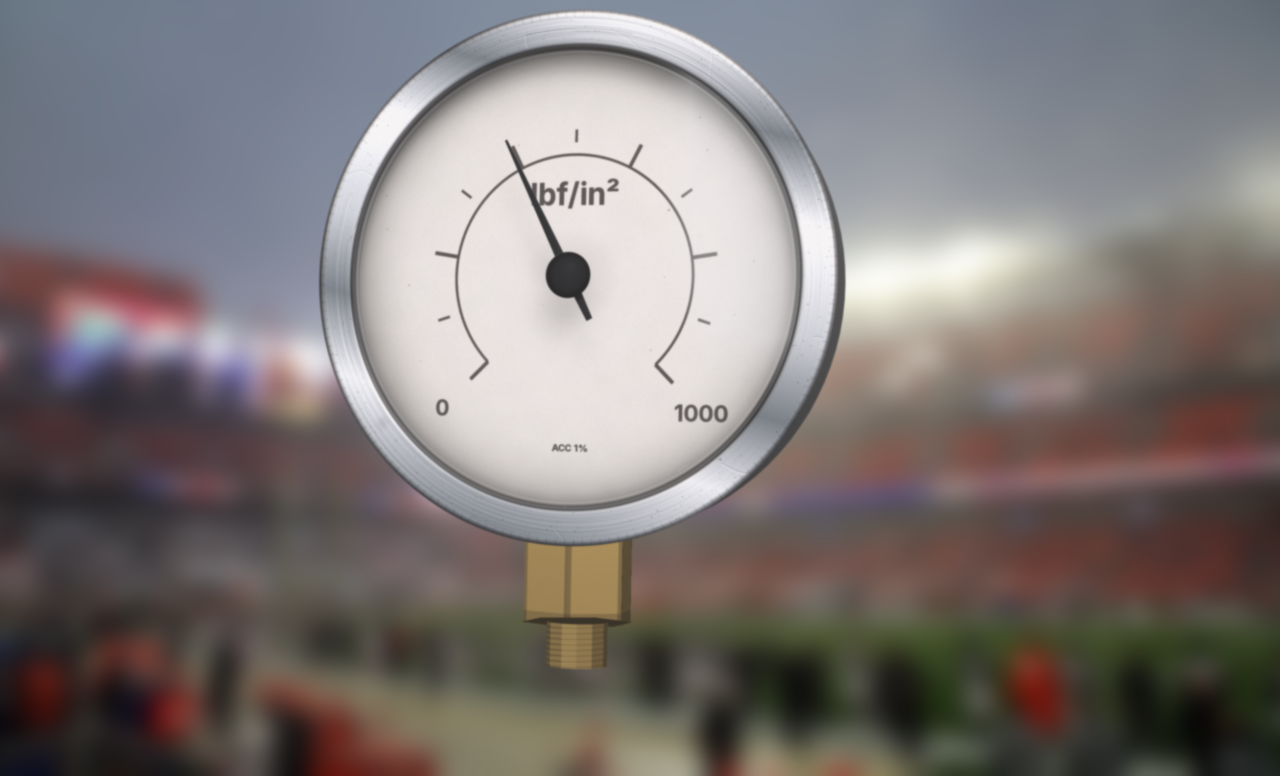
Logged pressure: 400psi
